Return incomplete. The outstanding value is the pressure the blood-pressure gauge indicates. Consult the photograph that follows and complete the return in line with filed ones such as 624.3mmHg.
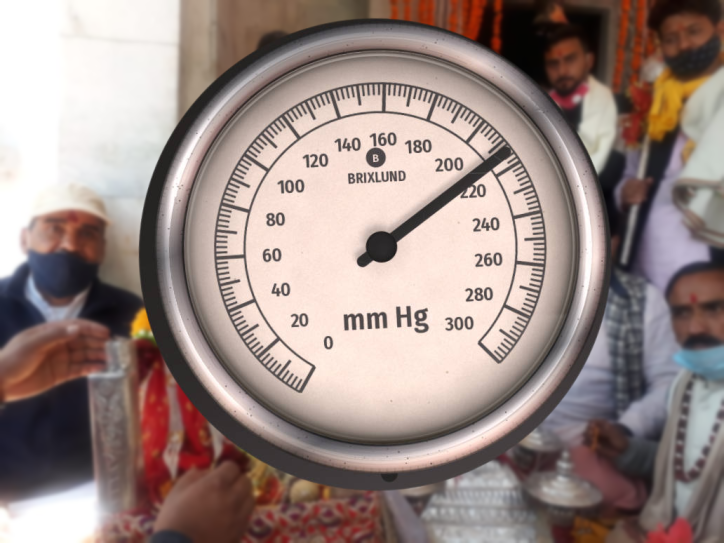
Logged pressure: 214mmHg
